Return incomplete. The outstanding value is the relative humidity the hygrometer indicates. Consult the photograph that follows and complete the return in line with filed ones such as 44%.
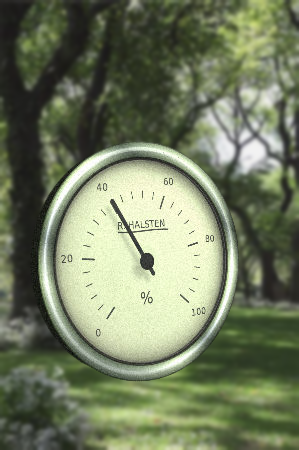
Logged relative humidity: 40%
